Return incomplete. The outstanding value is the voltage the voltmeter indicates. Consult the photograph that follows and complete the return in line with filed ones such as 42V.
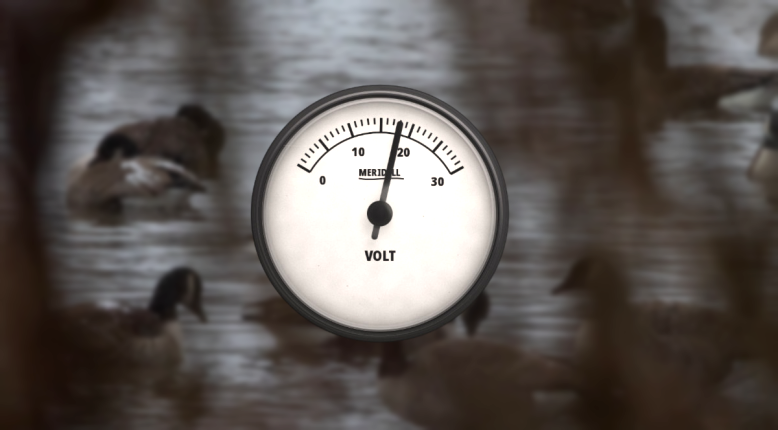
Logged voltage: 18V
